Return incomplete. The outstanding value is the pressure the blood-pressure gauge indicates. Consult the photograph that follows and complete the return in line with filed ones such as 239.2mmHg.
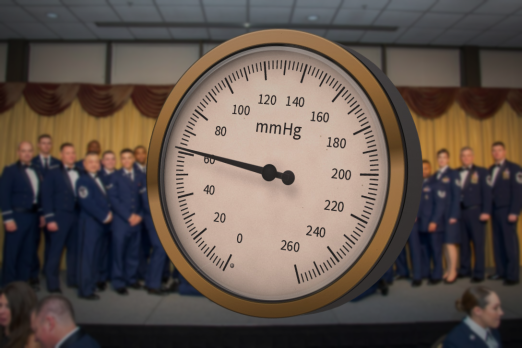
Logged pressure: 62mmHg
